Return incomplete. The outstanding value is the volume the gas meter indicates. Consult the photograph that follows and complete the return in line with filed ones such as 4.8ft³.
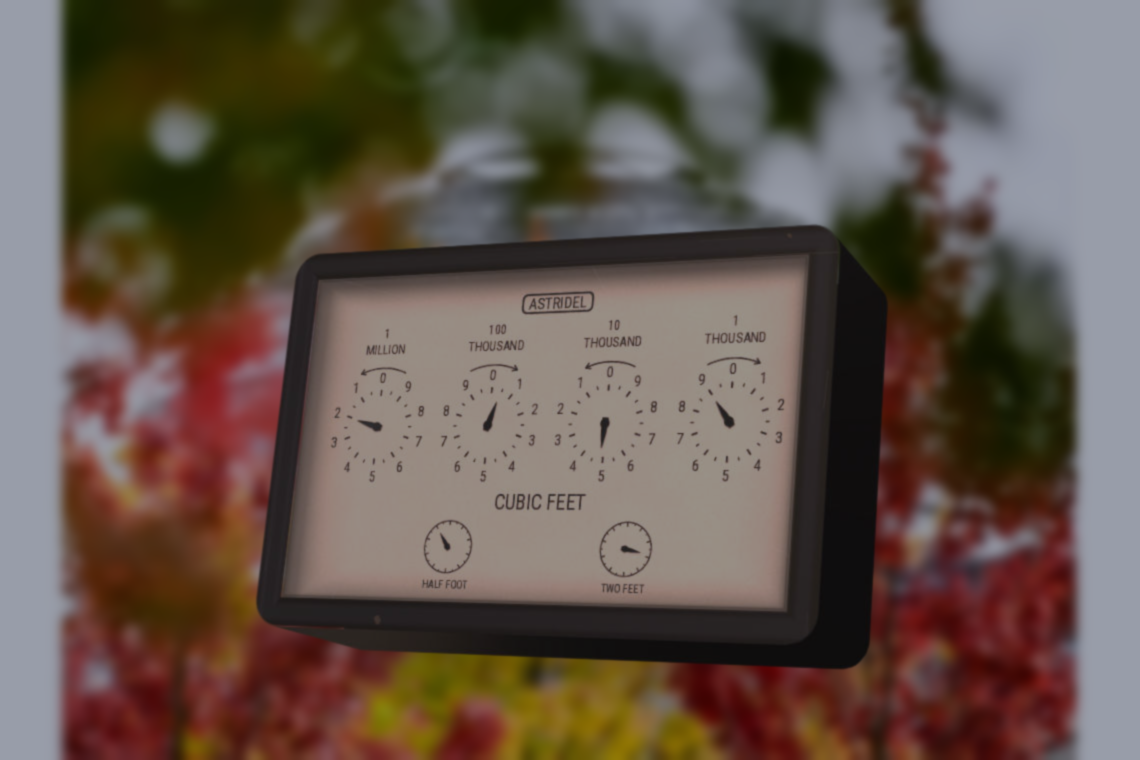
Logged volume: 204900ft³
